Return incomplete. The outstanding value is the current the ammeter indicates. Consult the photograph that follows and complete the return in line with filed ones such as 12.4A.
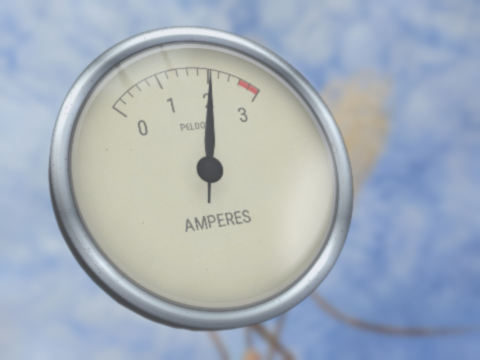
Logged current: 2A
